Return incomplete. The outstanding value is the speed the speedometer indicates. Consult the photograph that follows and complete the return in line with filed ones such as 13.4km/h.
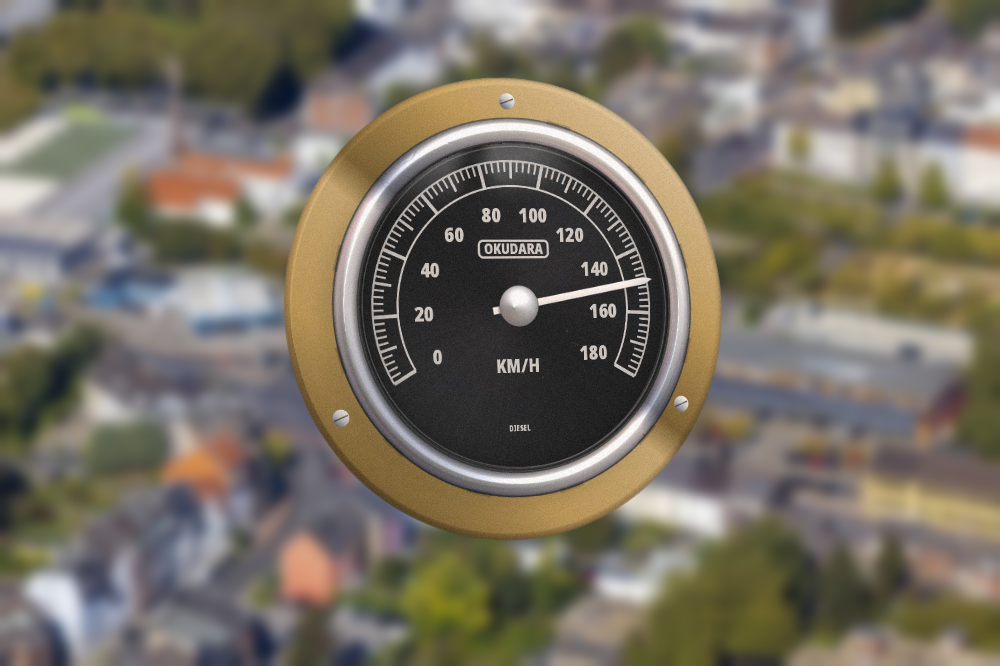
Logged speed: 150km/h
